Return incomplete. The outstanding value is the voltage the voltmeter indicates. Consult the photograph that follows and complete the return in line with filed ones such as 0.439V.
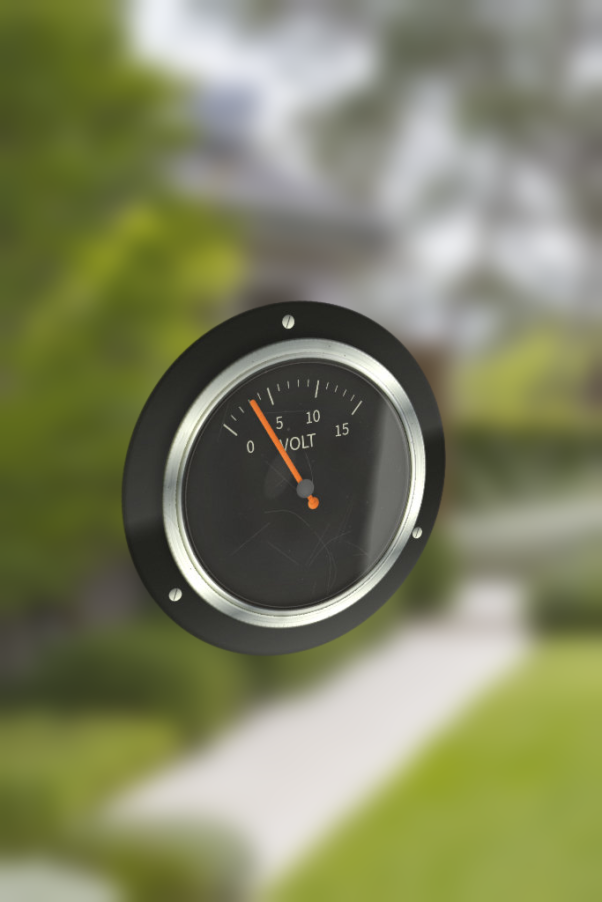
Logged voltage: 3V
